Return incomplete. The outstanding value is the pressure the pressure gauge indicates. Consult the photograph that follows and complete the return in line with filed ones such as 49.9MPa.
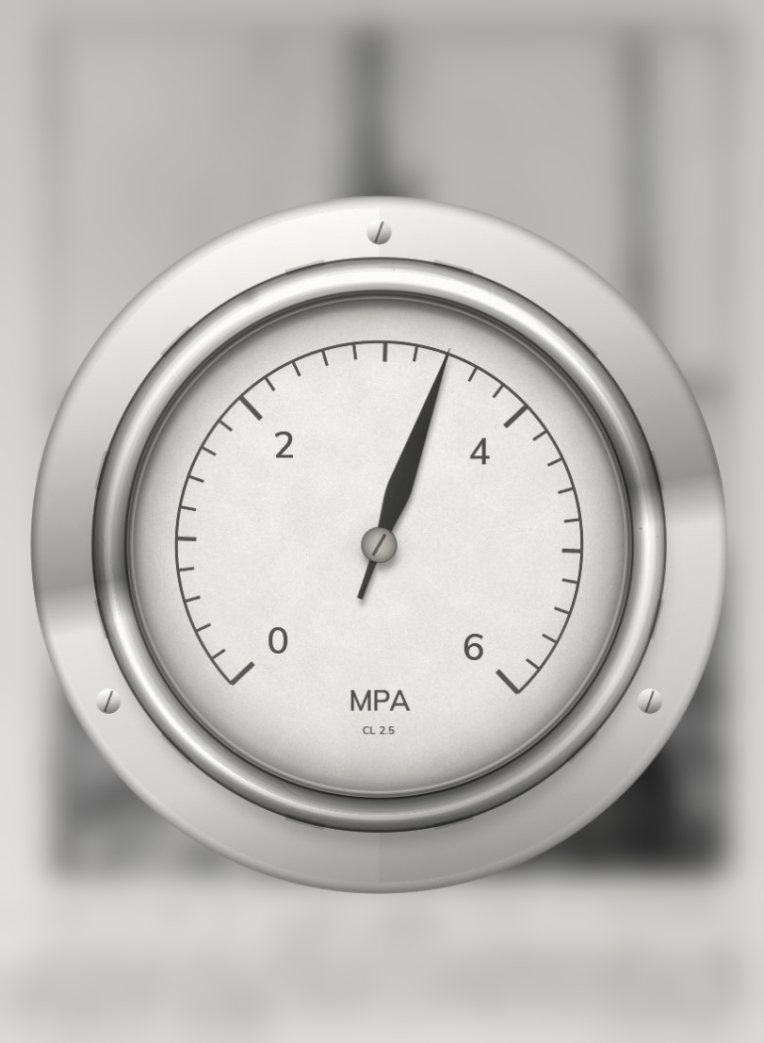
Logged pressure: 3.4MPa
